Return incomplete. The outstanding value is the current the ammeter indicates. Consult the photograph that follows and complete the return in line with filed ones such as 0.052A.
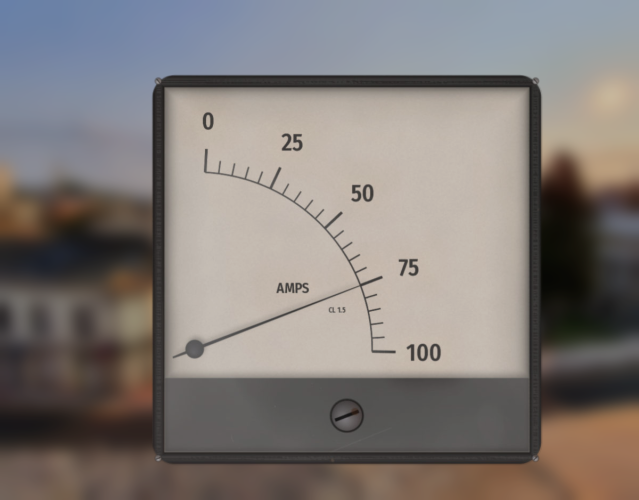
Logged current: 75A
